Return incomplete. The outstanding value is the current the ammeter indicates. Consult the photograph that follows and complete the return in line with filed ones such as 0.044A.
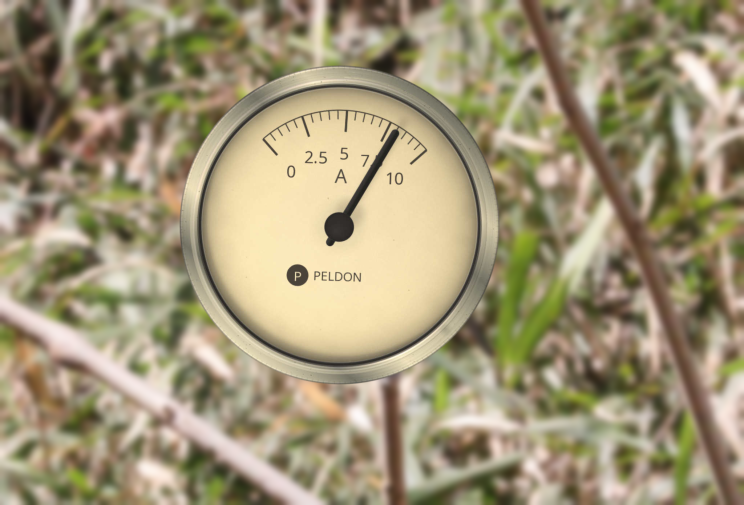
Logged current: 8A
